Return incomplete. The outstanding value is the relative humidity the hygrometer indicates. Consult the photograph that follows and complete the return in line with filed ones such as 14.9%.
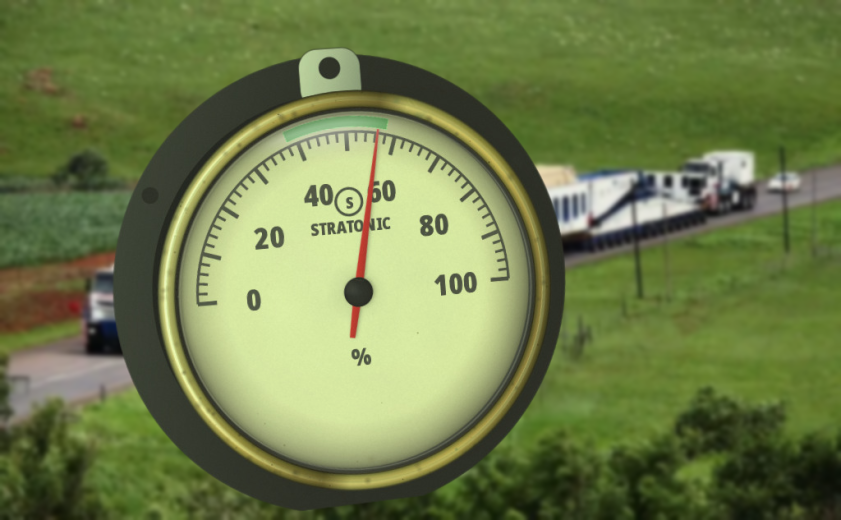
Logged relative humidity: 56%
